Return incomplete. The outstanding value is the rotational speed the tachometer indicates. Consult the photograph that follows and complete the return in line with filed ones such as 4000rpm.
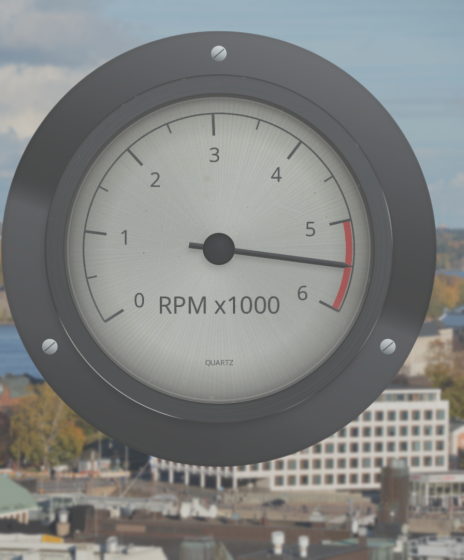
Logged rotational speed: 5500rpm
